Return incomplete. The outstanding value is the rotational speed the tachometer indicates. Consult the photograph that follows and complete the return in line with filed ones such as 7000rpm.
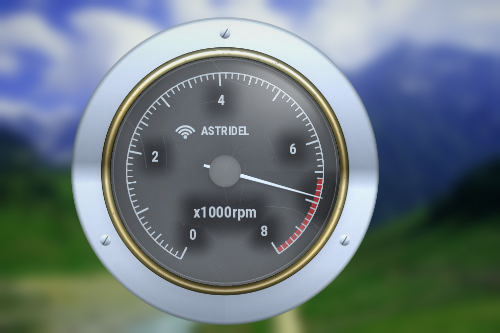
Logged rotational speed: 6900rpm
